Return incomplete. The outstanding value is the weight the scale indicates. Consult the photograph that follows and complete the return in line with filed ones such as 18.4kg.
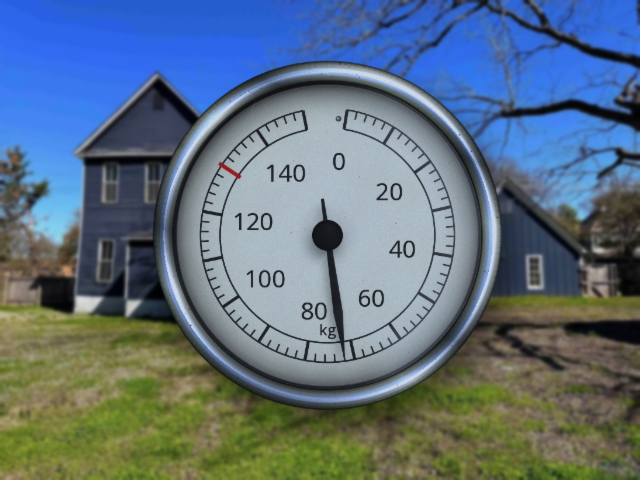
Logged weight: 72kg
